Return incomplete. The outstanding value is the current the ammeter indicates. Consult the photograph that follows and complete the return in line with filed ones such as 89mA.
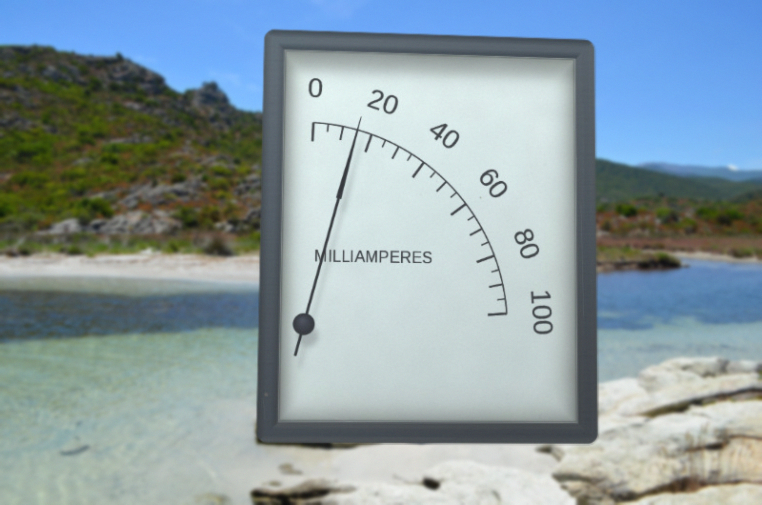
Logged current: 15mA
